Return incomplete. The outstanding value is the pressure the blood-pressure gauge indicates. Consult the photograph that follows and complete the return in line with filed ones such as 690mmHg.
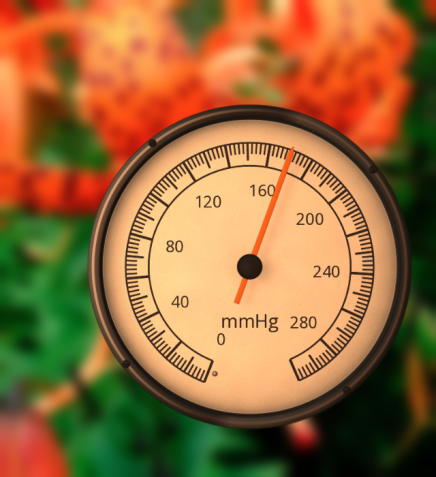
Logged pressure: 170mmHg
